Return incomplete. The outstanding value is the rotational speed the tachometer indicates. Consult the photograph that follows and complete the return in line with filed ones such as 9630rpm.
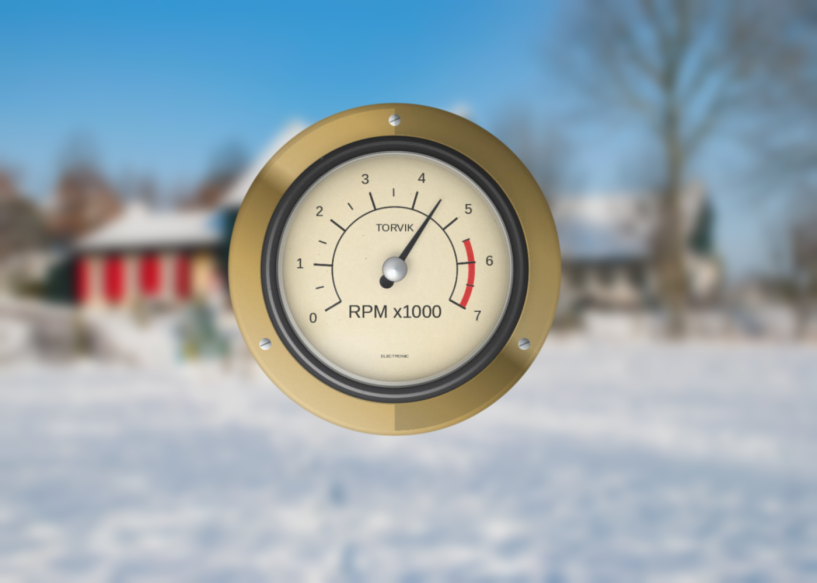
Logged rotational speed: 4500rpm
